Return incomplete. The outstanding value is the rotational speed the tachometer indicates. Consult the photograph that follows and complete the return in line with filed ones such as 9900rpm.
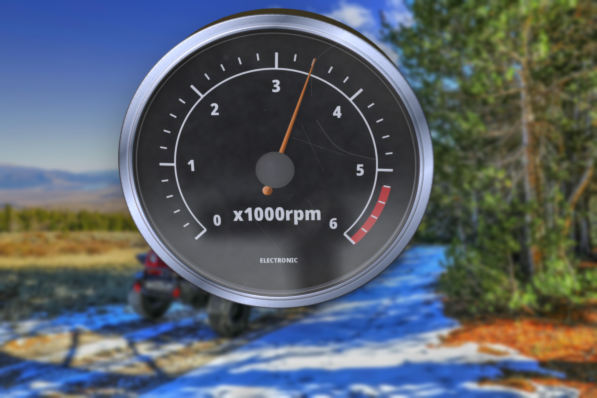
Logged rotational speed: 3400rpm
